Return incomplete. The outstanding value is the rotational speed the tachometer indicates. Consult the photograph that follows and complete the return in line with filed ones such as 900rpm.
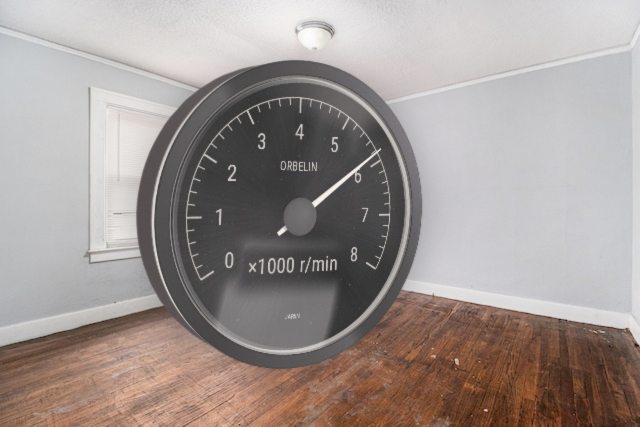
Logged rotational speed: 5800rpm
